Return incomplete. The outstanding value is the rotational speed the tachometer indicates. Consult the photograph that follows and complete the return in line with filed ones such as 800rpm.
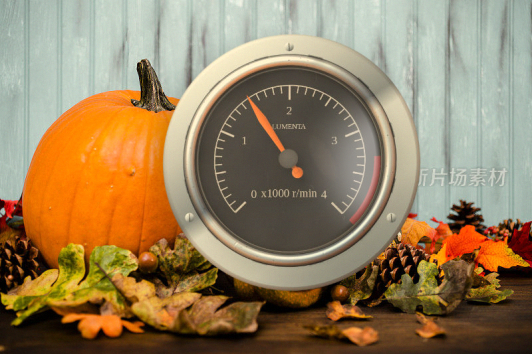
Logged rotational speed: 1500rpm
